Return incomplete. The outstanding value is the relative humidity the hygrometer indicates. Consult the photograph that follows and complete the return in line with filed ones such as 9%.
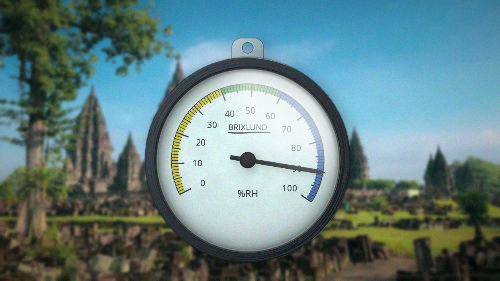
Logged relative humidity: 90%
